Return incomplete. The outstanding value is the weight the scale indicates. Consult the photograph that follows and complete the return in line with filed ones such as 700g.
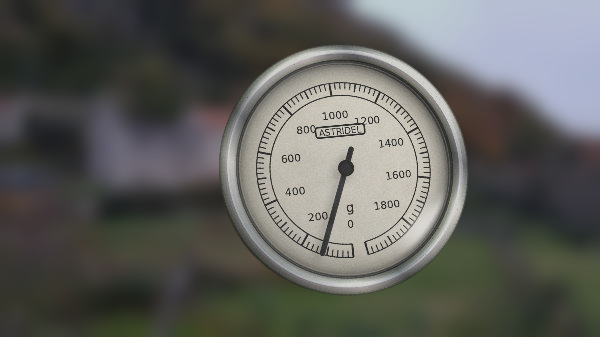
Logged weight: 120g
